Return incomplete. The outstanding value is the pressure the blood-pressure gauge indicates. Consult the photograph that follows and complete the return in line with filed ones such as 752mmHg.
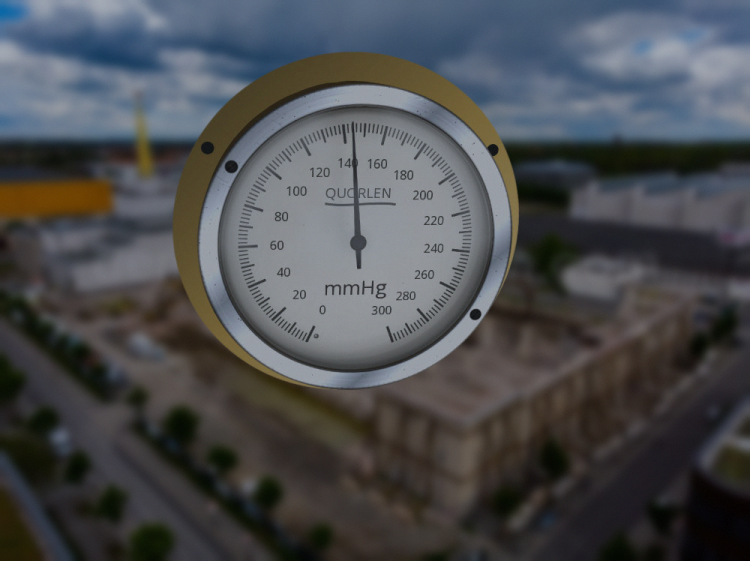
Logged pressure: 144mmHg
